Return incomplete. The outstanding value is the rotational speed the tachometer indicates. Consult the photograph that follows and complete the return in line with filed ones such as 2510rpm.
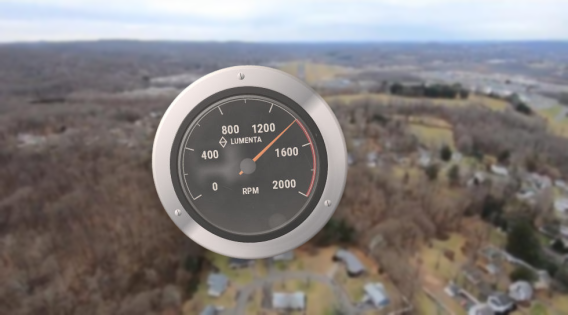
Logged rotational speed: 1400rpm
